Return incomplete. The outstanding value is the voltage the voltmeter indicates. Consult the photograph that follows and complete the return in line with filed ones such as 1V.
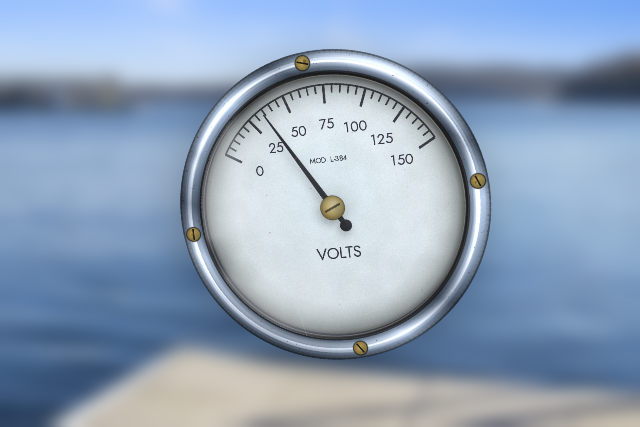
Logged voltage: 35V
